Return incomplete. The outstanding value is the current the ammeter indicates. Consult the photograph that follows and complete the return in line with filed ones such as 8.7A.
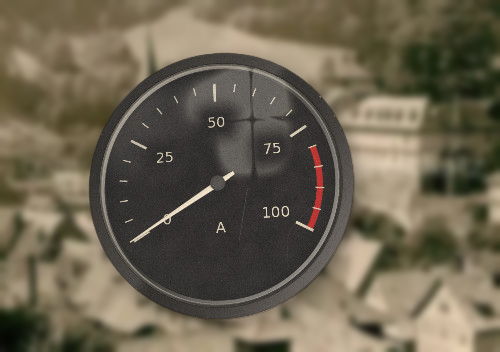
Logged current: 0A
